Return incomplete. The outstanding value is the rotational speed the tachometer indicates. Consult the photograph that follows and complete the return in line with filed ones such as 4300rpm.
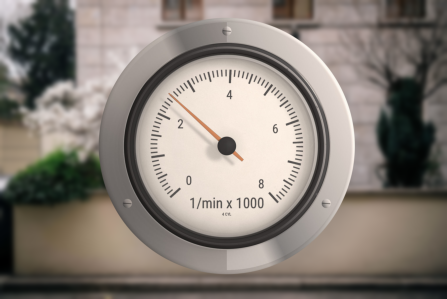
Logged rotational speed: 2500rpm
